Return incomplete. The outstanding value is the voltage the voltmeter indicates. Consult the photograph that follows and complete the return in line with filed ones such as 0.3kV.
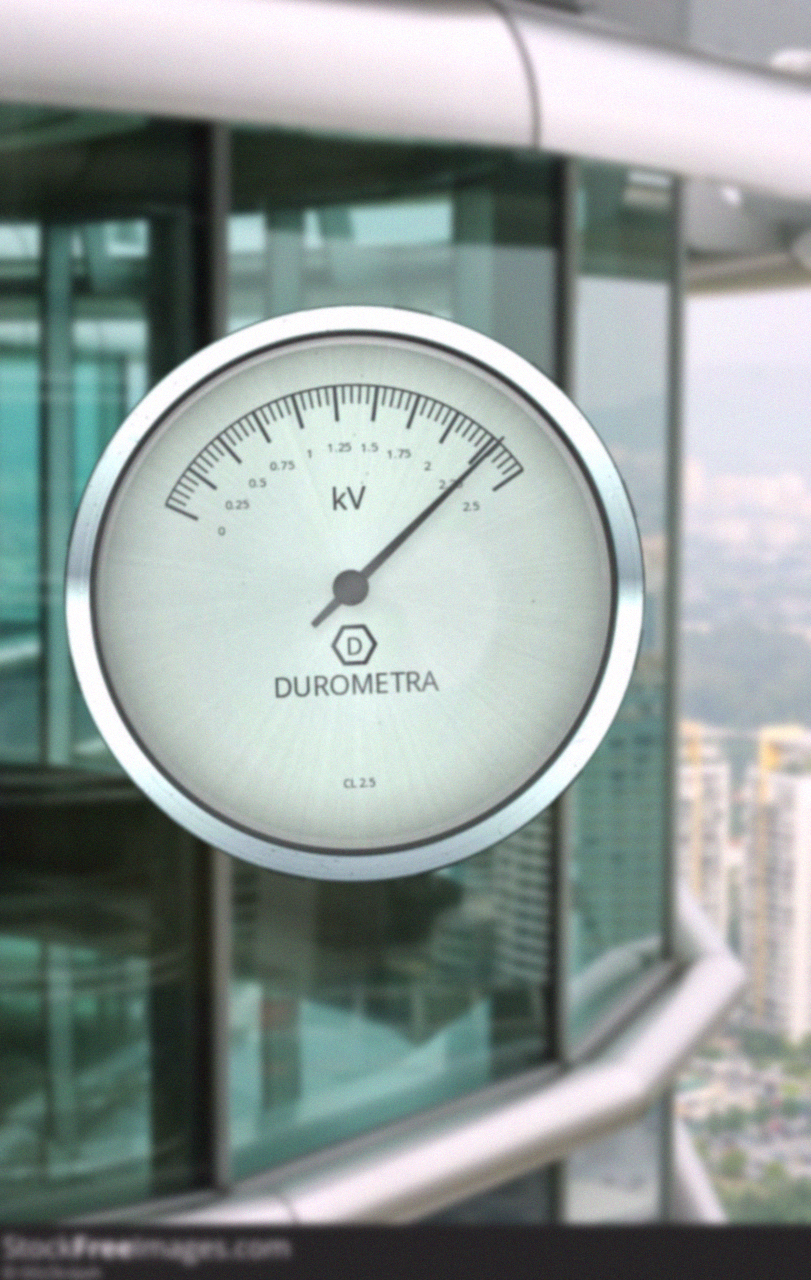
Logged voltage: 2.3kV
